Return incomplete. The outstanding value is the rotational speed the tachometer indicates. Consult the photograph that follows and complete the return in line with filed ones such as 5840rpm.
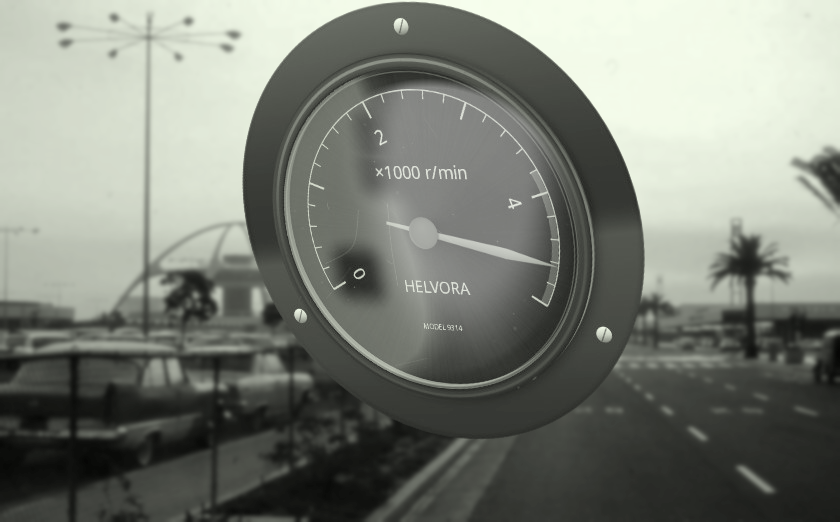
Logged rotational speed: 4600rpm
